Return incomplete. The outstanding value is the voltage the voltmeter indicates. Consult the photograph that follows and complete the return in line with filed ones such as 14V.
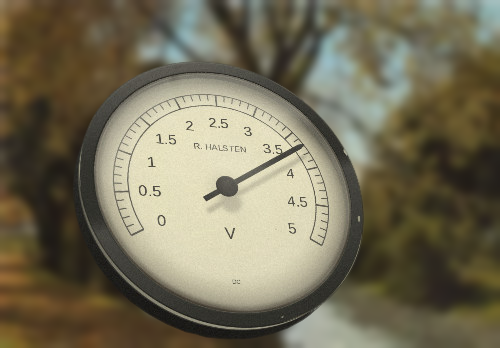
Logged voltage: 3.7V
